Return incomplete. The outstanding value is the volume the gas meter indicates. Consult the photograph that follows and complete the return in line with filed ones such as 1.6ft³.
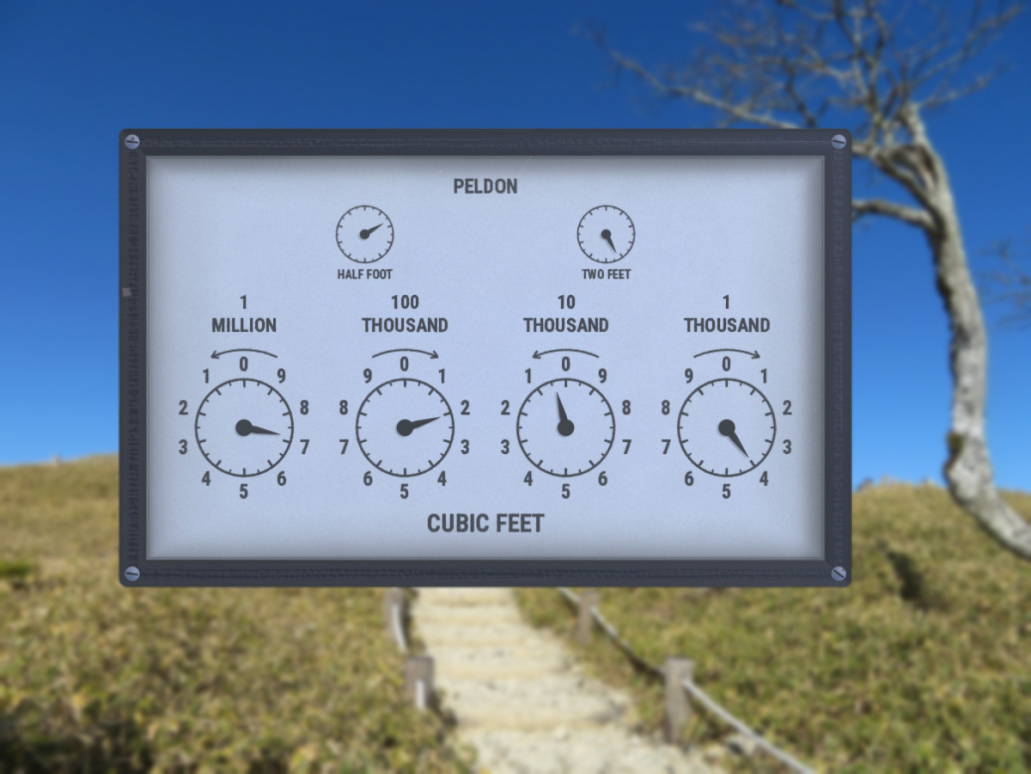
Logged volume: 720400ft³
